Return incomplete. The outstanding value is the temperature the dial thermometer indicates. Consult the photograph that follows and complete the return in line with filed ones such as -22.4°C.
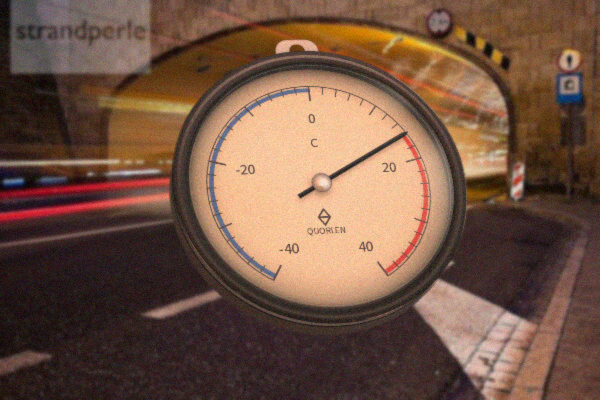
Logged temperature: 16°C
